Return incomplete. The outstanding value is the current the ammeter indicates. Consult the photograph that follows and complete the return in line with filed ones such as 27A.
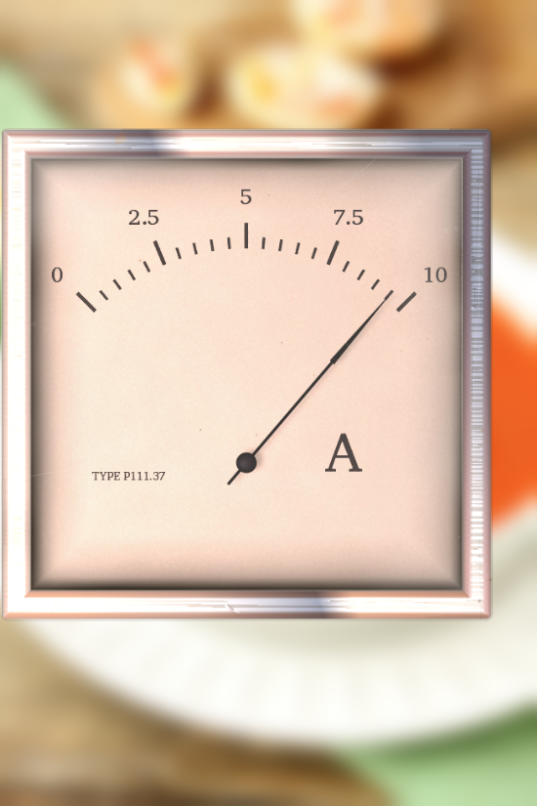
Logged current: 9.5A
